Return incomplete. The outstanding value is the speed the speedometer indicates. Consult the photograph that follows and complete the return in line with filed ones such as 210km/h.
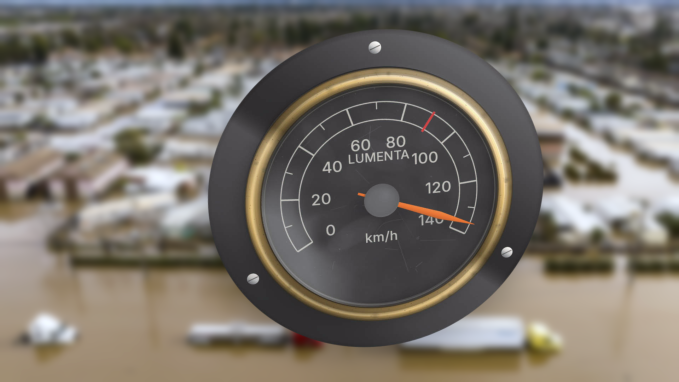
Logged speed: 135km/h
